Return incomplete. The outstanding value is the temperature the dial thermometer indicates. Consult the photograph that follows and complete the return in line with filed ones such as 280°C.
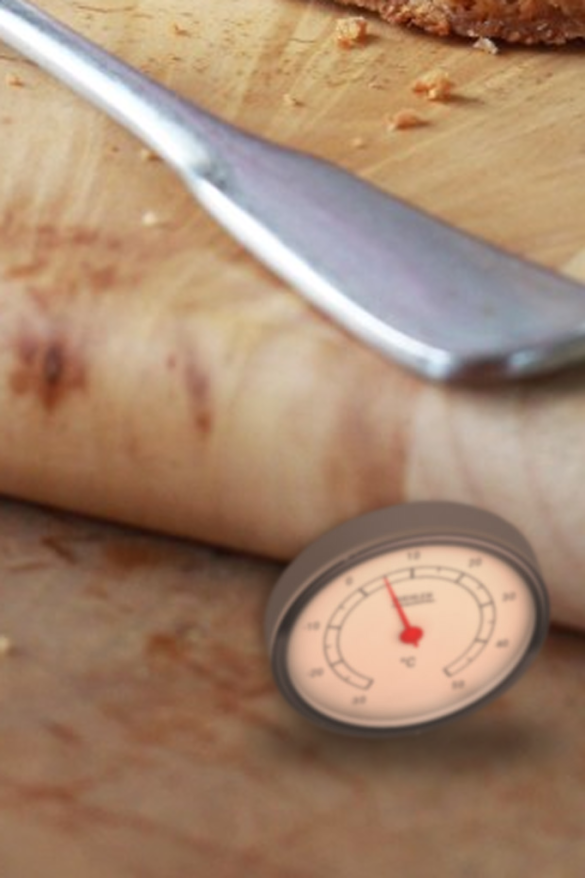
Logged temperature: 5°C
